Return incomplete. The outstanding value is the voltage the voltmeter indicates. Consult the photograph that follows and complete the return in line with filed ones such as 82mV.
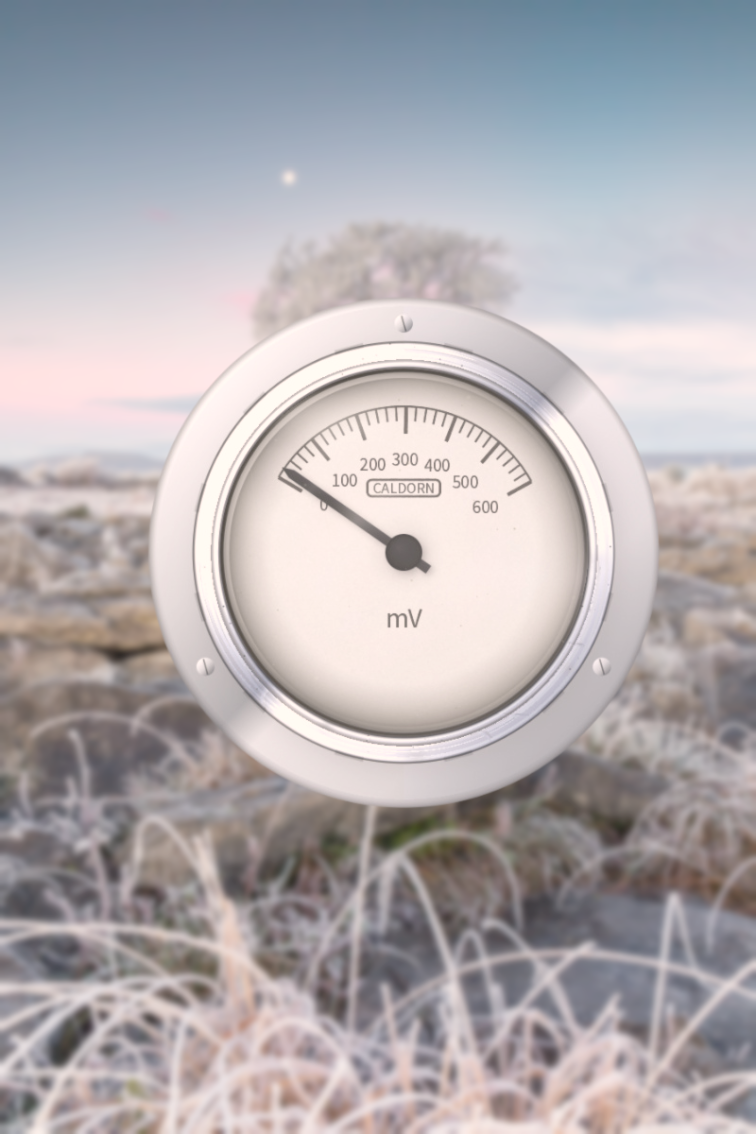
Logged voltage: 20mV
